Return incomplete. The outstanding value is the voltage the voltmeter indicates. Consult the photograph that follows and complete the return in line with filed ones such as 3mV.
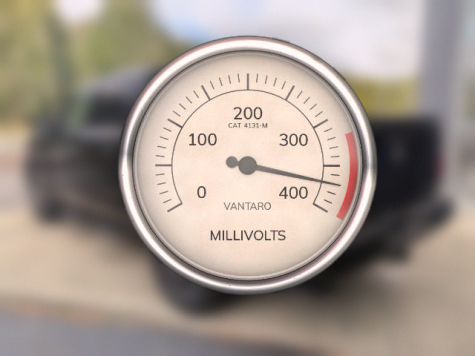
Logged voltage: 370mV
